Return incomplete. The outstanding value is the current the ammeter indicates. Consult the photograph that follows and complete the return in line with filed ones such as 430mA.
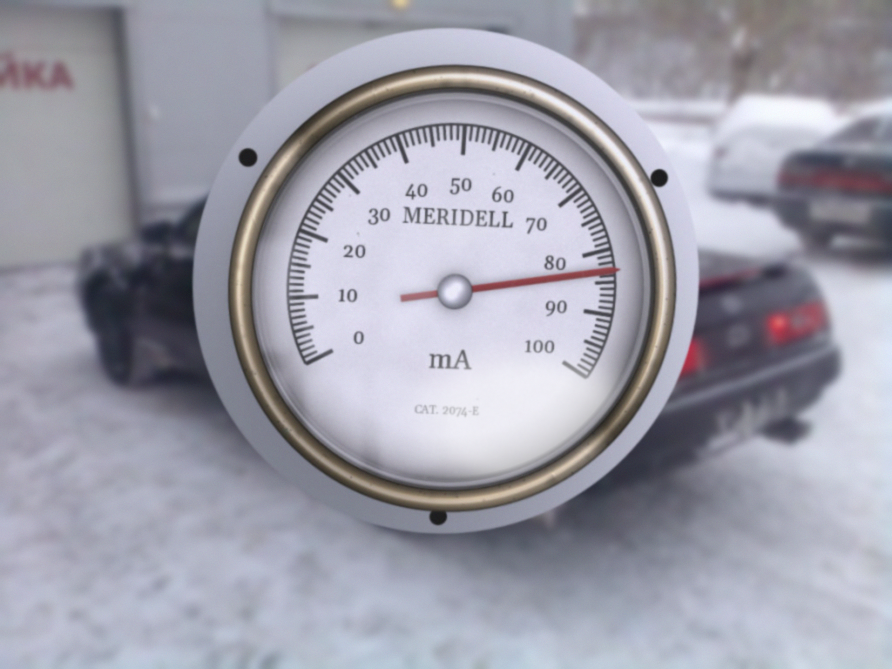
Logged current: 83mA
